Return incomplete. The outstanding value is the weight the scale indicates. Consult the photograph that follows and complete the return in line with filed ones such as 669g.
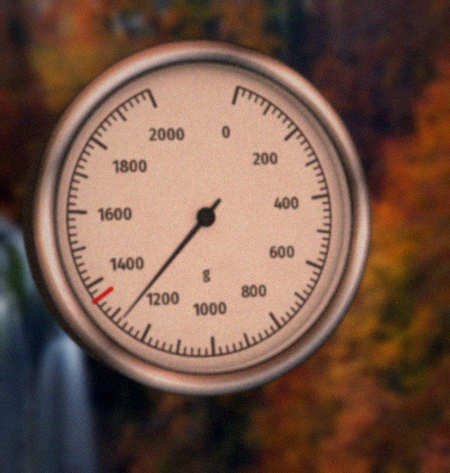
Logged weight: 1280g
